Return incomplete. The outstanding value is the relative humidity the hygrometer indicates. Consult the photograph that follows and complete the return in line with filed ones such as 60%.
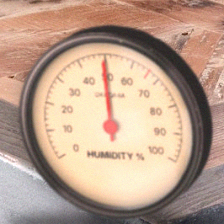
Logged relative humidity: 50%
